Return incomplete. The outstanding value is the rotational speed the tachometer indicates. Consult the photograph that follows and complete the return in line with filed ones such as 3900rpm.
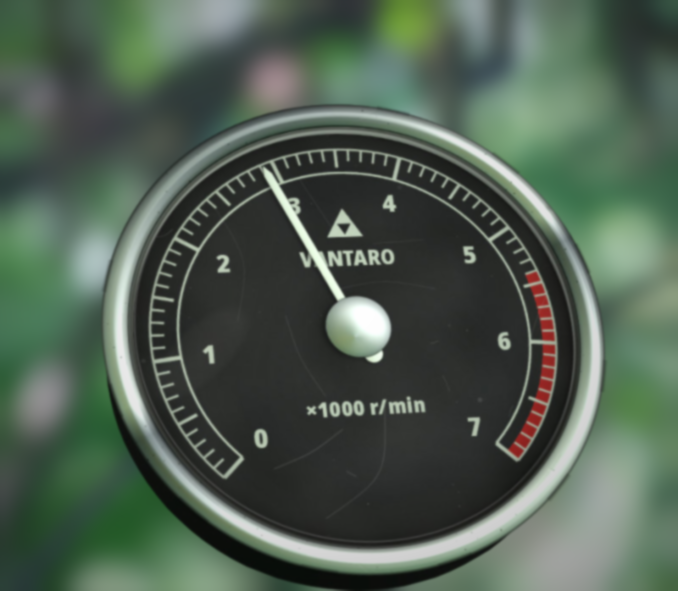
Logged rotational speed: 2900rpm
